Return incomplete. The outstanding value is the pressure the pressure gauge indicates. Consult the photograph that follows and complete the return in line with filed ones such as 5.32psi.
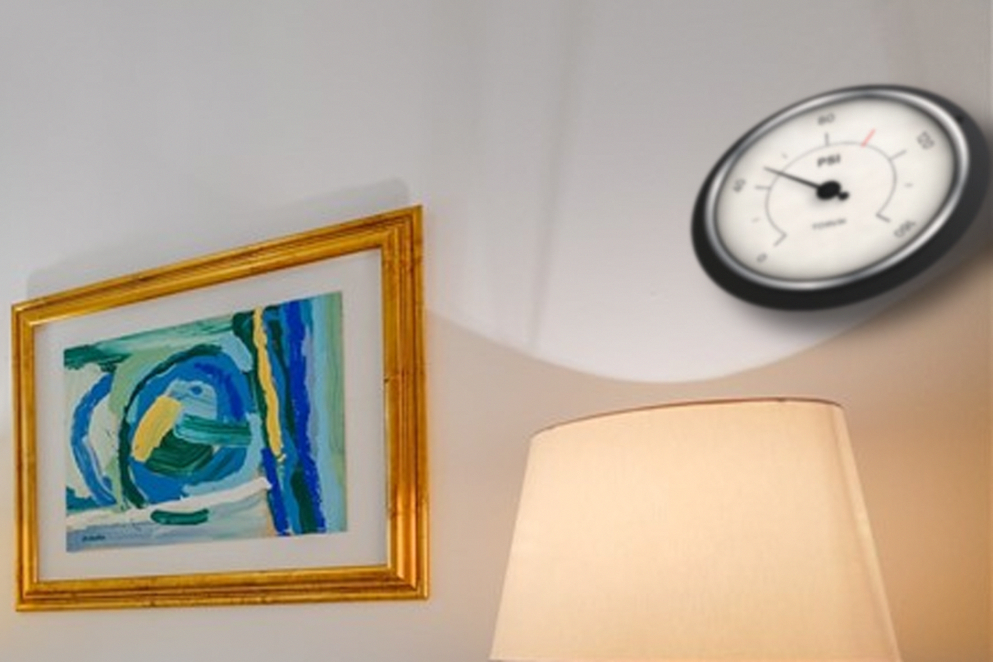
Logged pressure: 50psi
